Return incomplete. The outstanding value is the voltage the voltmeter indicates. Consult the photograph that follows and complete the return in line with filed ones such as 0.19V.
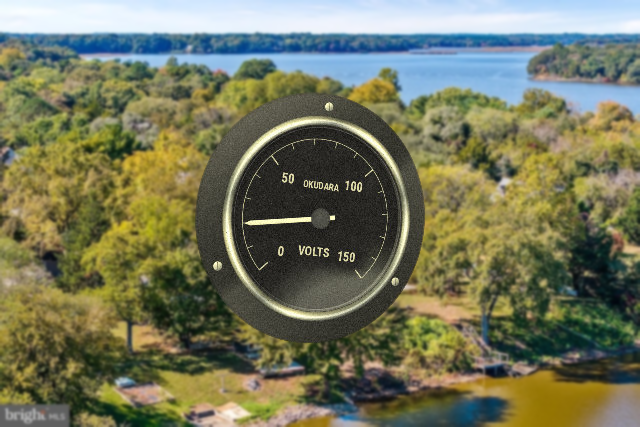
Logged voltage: 20V
